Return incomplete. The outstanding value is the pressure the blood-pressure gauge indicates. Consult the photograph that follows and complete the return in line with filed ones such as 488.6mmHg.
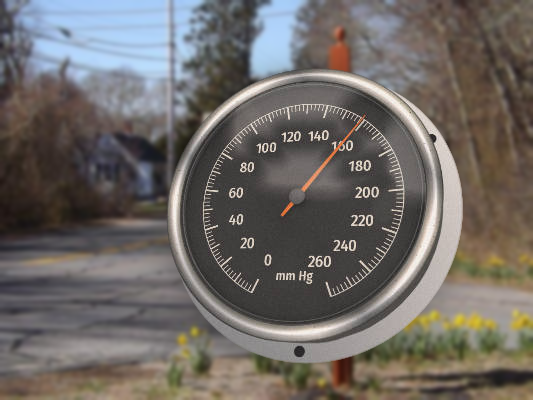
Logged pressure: 160mmHg
